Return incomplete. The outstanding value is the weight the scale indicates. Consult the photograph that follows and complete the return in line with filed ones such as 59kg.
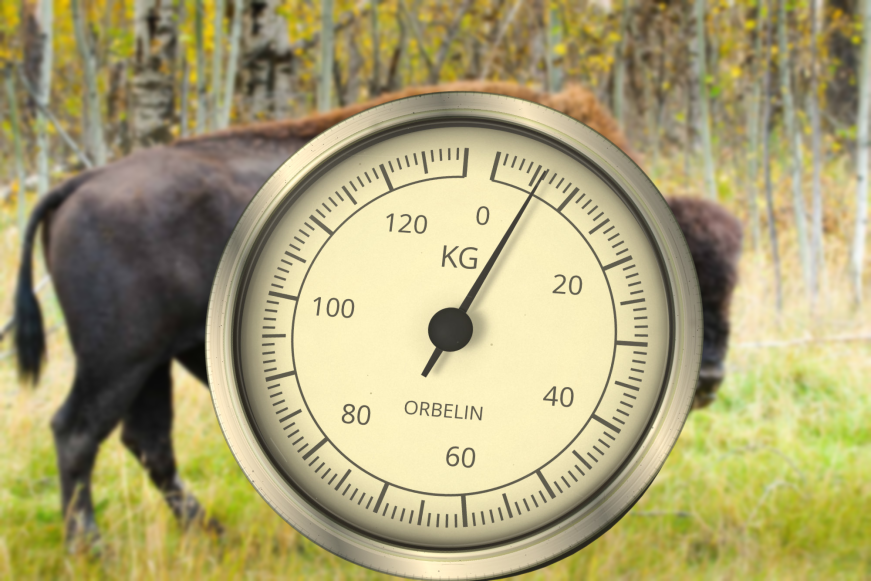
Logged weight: 6kg
